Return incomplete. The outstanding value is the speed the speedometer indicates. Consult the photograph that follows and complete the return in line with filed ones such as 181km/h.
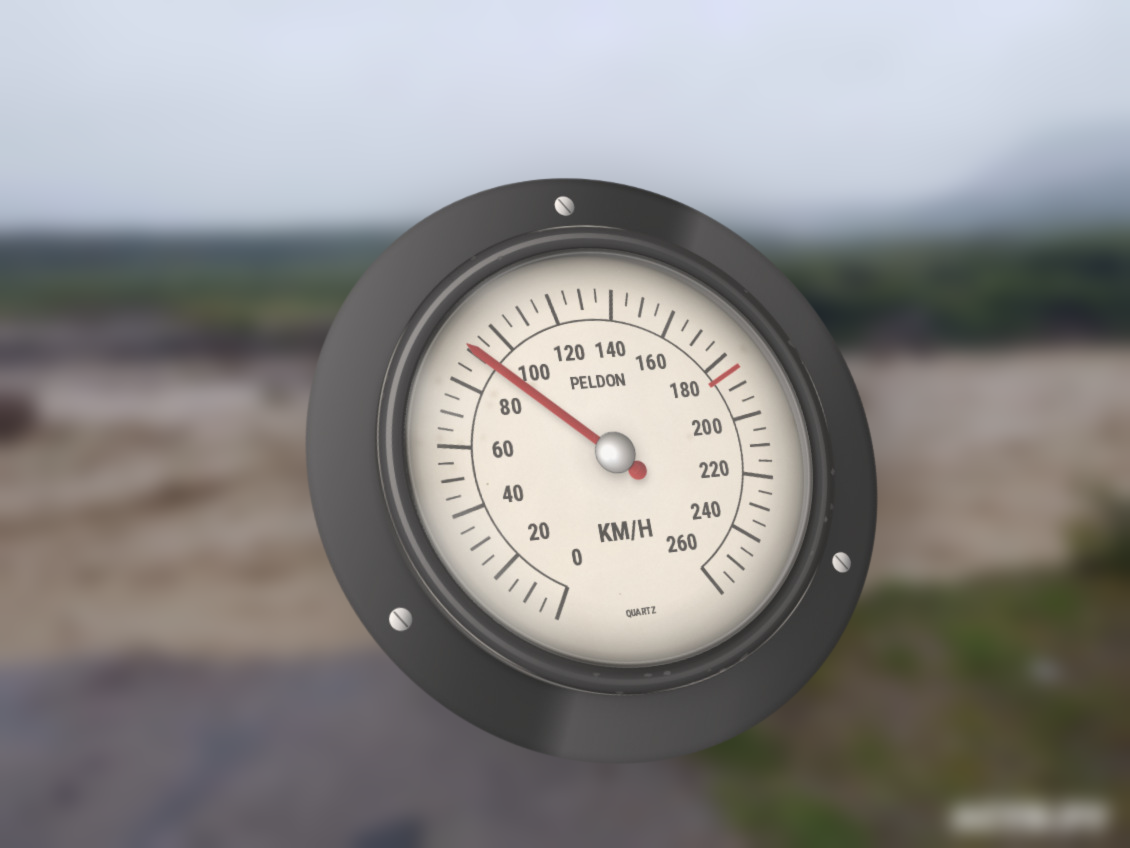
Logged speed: 90km/h
